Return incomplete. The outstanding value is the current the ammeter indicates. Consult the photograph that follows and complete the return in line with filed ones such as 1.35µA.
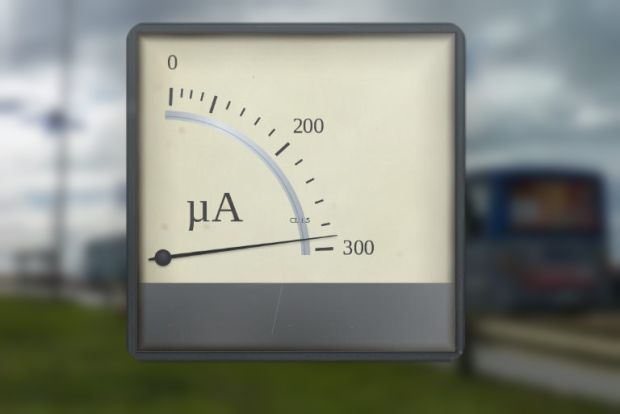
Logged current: 290µA
